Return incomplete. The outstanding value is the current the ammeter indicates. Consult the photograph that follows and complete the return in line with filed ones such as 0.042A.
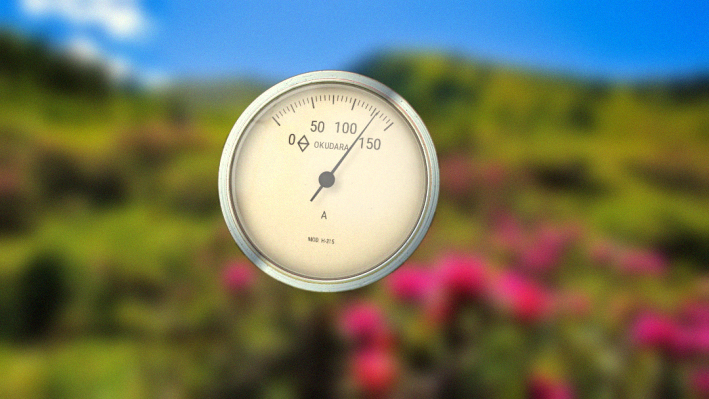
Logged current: 130A
